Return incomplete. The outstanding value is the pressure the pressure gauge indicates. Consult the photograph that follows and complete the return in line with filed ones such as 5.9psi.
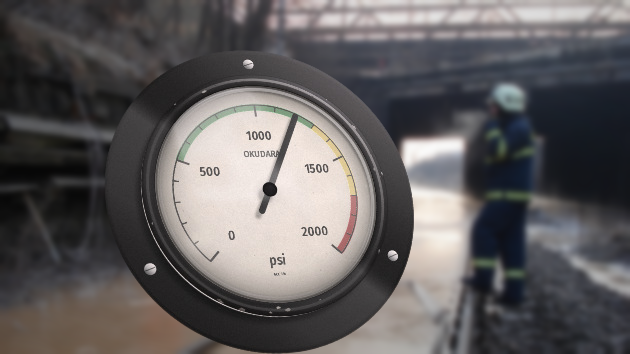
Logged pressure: 1200psi
